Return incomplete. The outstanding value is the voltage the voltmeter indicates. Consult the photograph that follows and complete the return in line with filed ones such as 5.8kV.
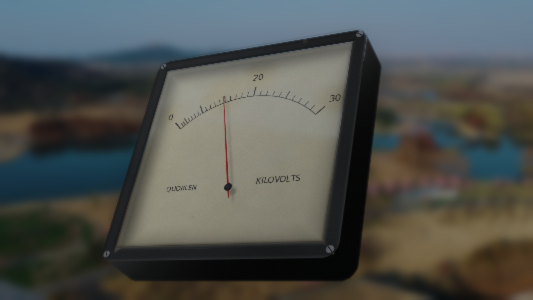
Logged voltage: 15kV
